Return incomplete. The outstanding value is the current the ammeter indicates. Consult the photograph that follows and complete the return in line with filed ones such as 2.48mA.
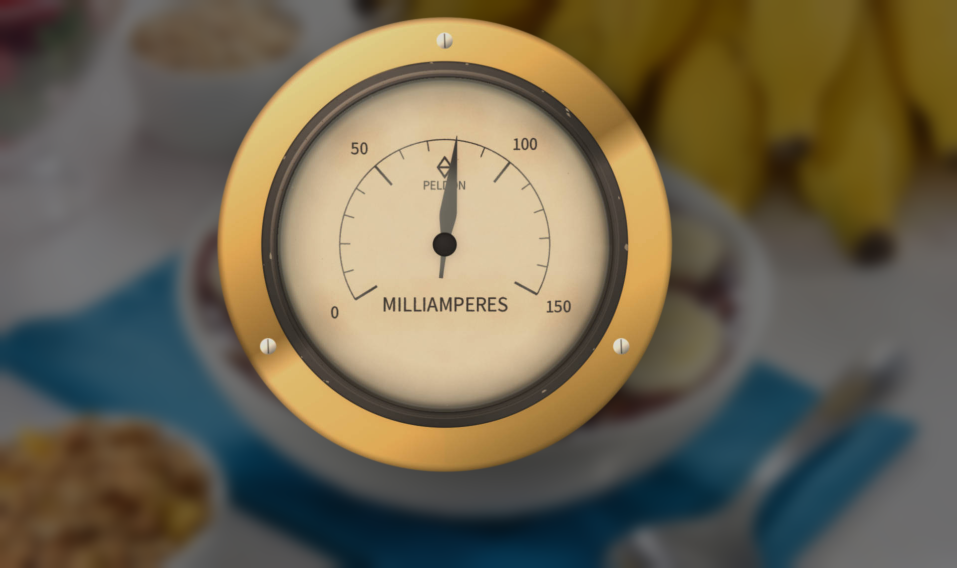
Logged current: 80mA
